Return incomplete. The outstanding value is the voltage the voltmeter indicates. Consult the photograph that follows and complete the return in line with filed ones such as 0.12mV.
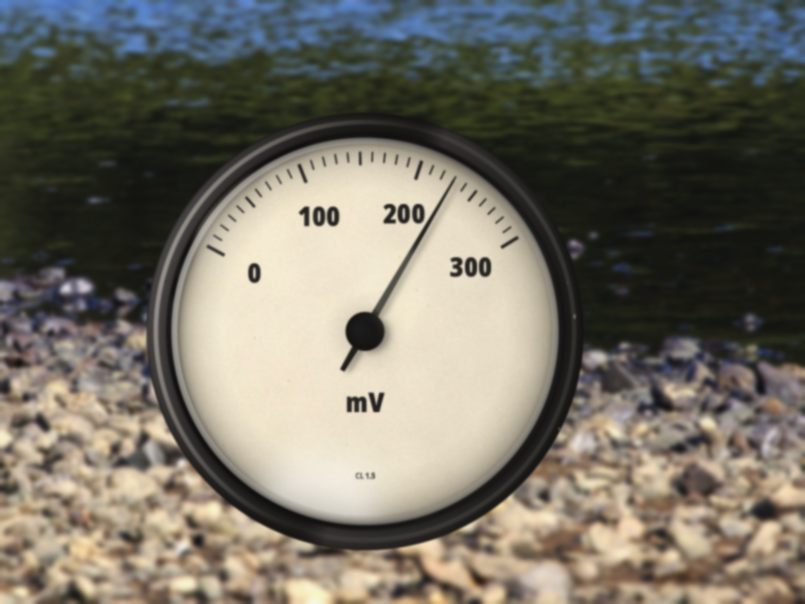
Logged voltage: 230mV
